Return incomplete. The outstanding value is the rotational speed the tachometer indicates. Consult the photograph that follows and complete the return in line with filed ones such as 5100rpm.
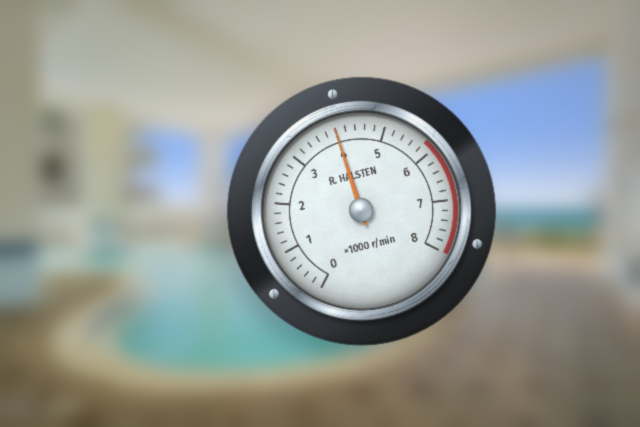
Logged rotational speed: 4000rpm
